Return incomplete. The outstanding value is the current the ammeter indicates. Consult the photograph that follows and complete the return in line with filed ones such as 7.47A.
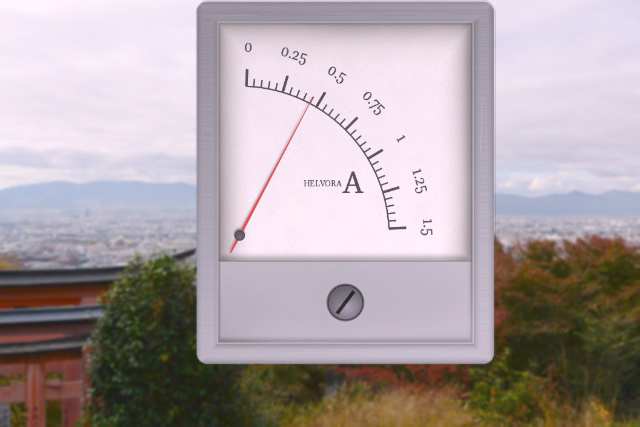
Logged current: 0.45A
